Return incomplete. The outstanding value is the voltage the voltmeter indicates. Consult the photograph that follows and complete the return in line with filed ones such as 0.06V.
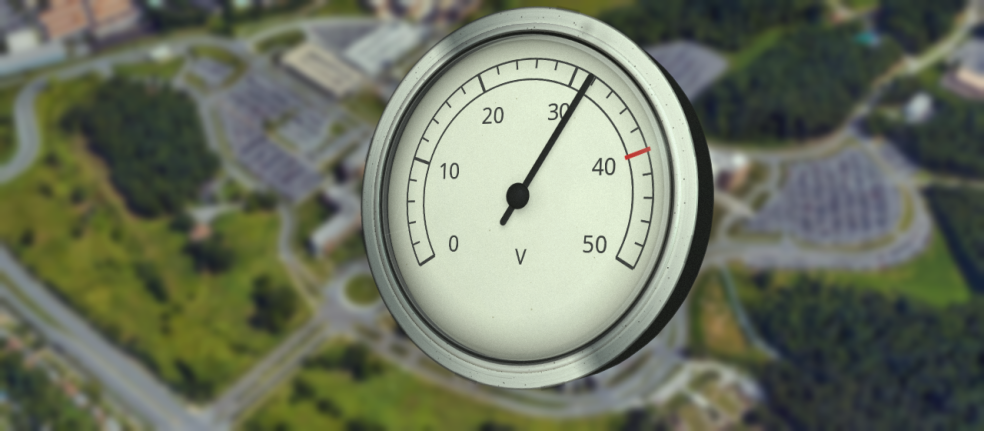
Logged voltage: 32V
